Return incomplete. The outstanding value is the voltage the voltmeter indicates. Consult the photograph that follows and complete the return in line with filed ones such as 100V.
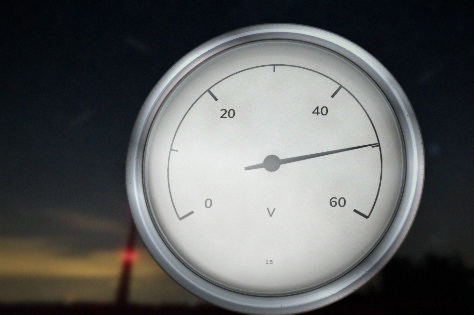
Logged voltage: 50V
